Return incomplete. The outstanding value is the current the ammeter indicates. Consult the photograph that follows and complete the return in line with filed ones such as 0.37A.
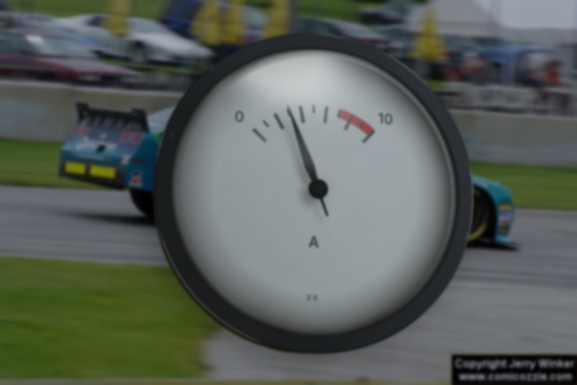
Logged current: 3A
